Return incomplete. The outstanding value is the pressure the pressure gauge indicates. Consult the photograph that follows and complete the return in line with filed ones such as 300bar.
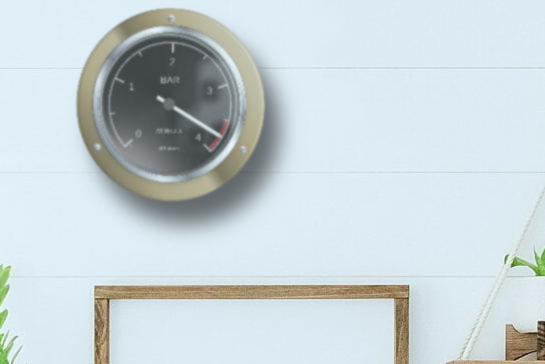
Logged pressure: 3.75bar
